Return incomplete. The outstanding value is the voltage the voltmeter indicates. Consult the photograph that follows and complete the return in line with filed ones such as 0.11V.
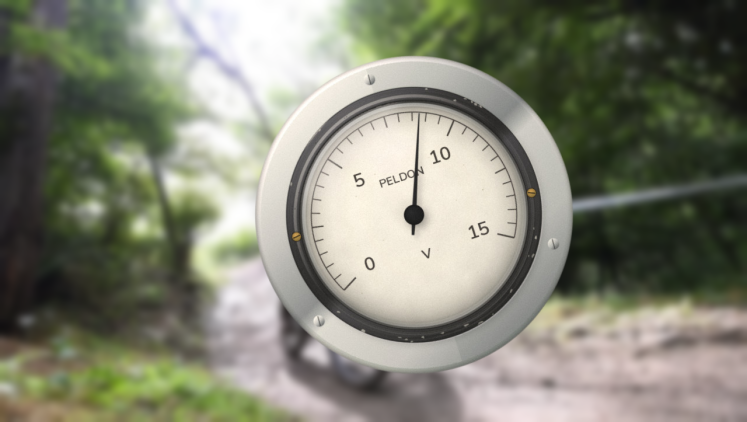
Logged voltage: 8.75V
